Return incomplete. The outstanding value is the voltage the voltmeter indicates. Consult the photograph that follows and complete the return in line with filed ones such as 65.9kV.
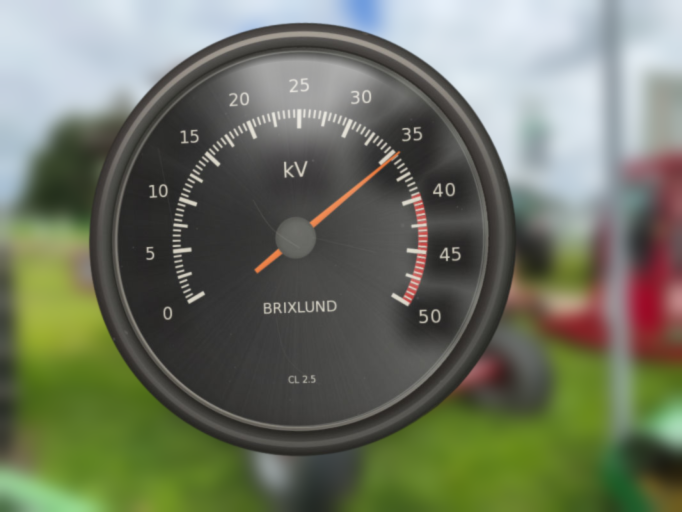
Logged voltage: 35.5kV
